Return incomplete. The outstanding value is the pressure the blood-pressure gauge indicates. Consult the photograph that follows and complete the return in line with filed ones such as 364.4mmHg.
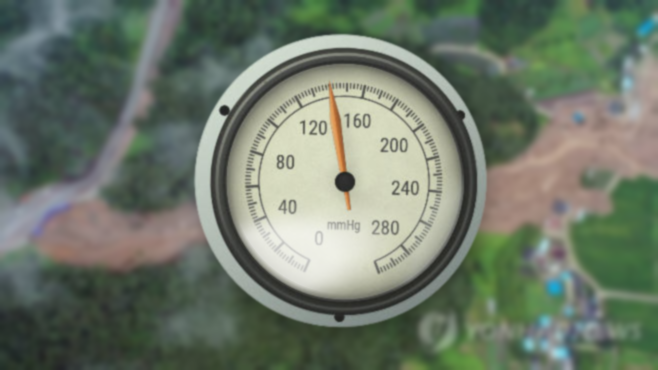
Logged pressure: 140mmHg
